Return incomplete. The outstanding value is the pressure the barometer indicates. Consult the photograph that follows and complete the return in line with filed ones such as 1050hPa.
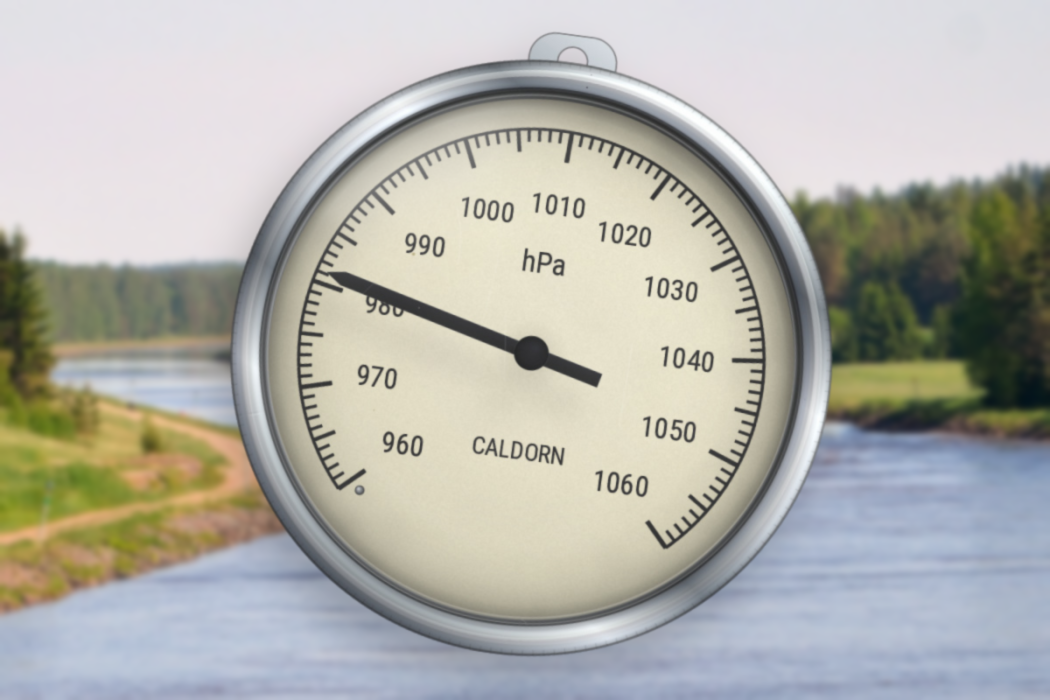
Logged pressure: 981hPa
